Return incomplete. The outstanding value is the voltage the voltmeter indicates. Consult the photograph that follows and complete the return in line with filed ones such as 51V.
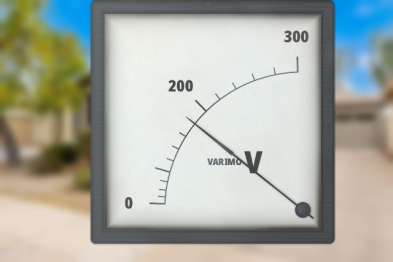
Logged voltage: 180V
